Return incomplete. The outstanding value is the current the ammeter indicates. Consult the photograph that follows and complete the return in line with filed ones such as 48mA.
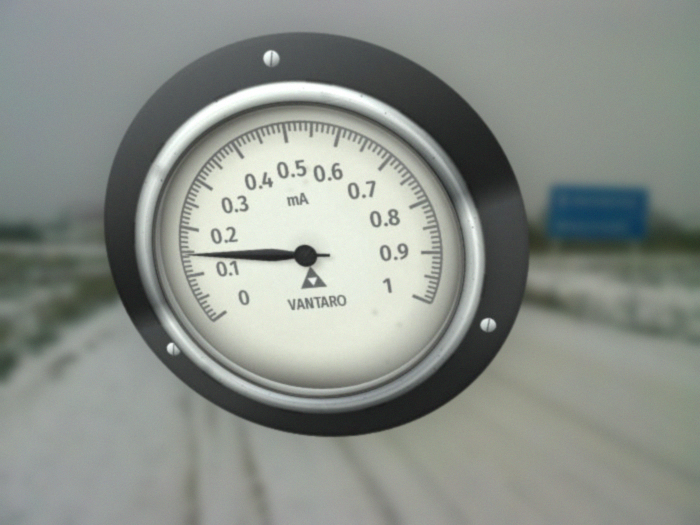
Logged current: 0.15mA
